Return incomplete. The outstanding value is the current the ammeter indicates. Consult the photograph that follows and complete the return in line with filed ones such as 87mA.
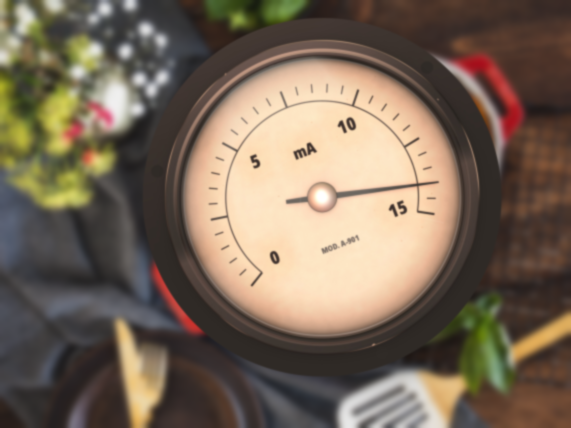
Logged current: 14mA
